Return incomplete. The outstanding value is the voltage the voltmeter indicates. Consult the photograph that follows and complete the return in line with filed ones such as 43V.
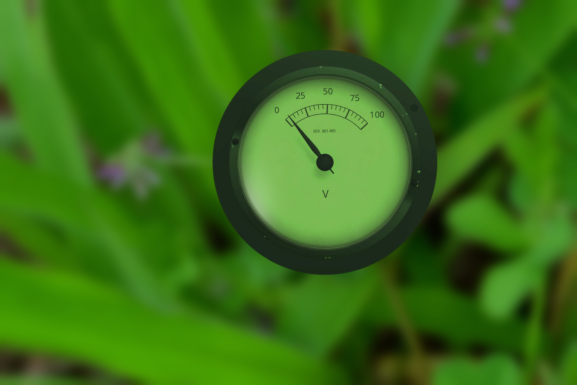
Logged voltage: 5V
